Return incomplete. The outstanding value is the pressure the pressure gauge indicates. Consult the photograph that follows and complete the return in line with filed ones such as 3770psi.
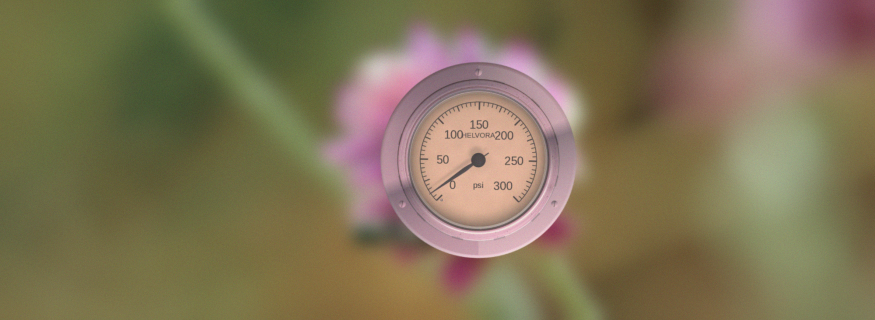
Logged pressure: 10psi
